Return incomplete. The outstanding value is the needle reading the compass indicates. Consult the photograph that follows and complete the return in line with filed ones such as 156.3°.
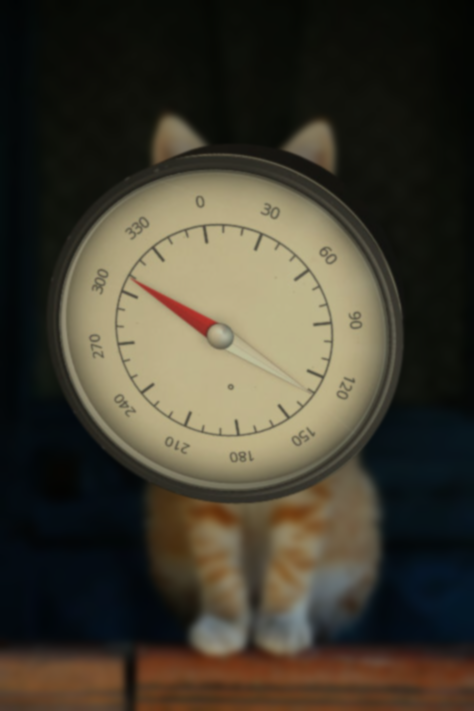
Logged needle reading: 310°
